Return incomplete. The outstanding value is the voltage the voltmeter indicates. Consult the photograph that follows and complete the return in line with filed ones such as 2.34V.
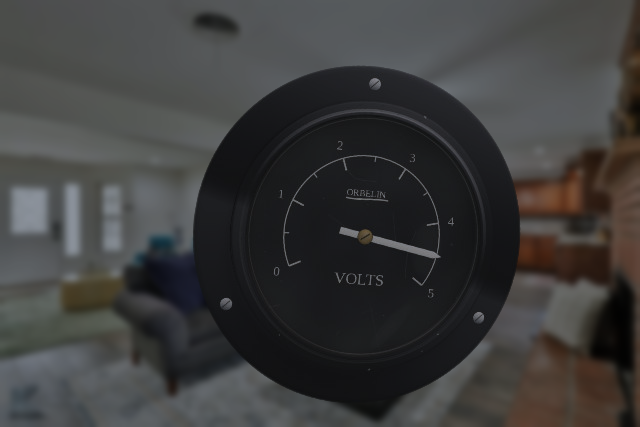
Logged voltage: 4.5V
